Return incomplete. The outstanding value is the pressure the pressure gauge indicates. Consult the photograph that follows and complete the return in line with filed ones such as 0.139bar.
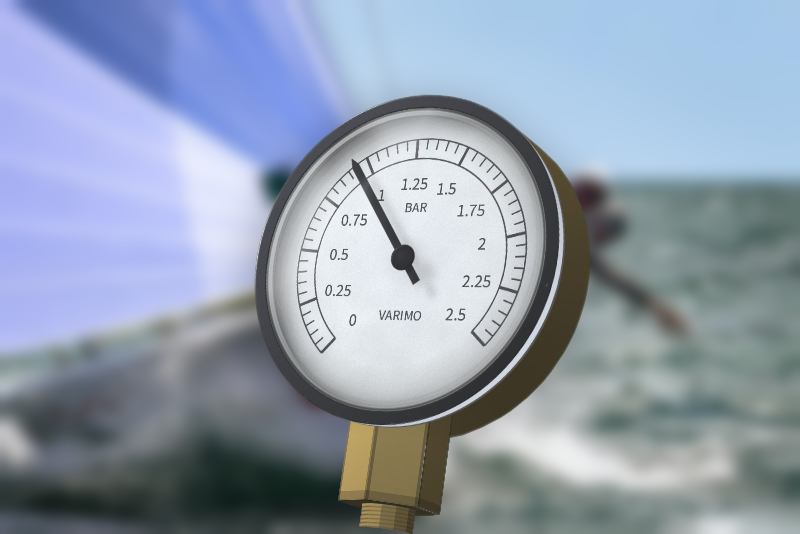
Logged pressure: 0.95bar
